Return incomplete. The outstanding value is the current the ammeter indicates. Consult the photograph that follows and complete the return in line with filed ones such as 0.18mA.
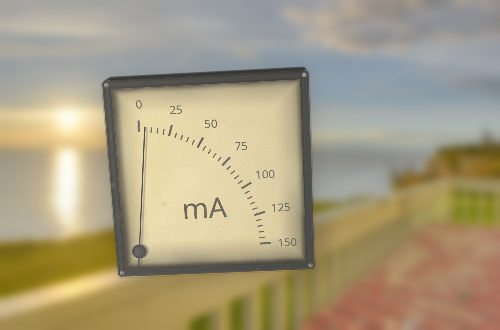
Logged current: 5mA
